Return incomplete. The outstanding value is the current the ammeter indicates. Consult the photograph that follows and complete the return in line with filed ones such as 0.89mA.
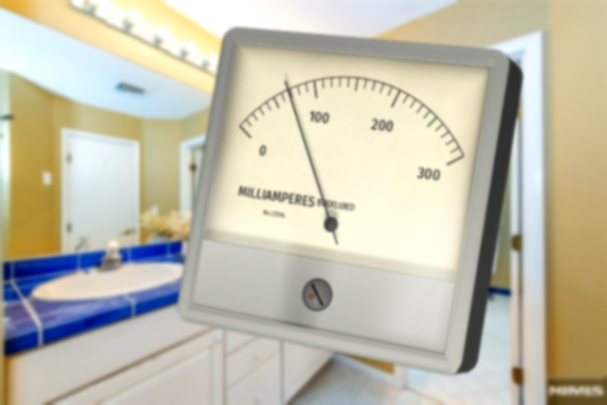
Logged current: 70mA
